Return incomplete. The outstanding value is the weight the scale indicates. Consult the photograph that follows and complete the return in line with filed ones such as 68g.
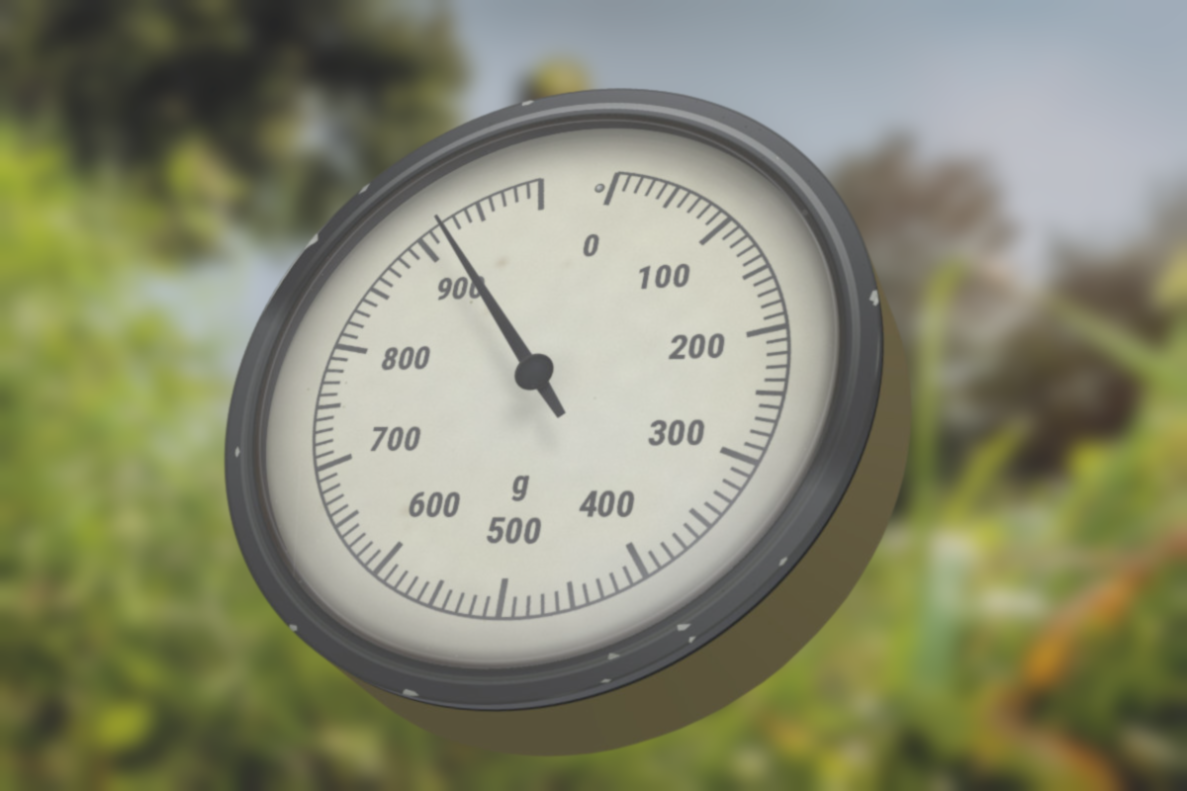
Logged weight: 920g
